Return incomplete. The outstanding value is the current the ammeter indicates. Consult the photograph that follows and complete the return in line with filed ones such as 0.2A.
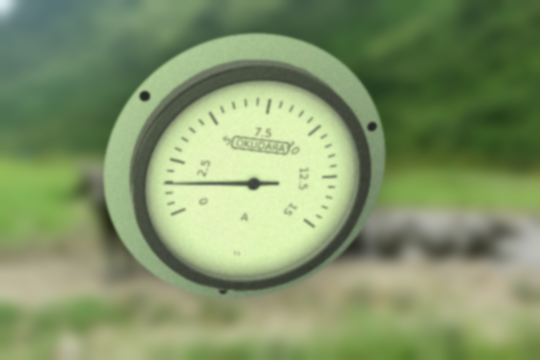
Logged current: 1.5A
